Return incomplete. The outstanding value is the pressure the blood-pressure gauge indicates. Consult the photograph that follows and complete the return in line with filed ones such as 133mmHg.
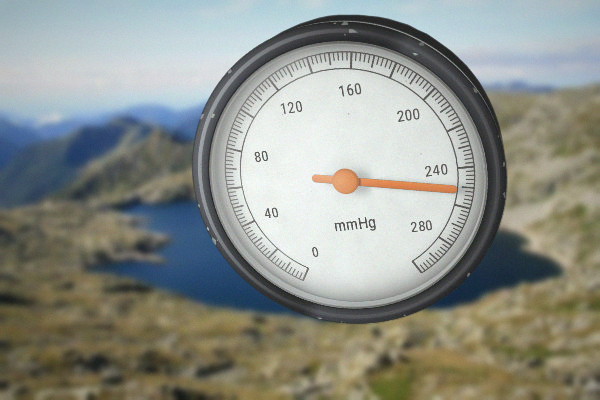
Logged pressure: 250mmHg
